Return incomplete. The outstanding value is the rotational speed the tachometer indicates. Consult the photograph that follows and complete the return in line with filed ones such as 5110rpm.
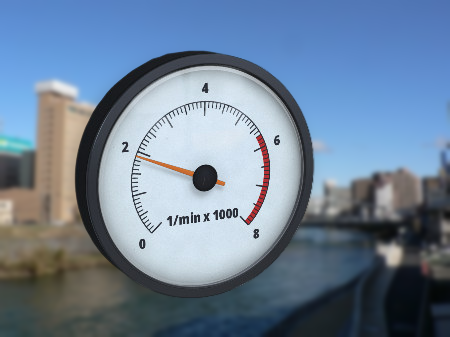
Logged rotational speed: 1900rpm
